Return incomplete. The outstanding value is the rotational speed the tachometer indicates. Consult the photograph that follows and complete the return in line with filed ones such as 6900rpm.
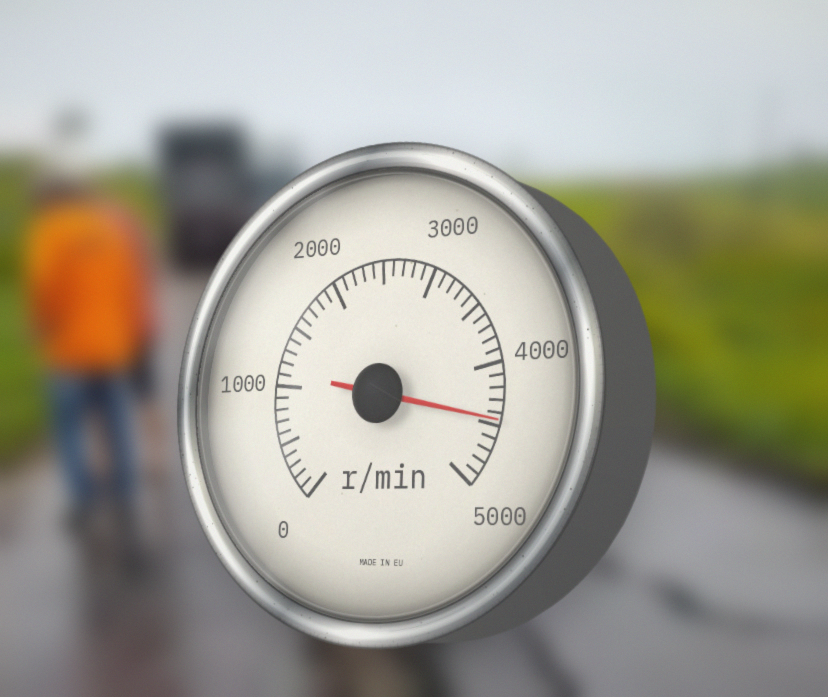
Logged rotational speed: 4450rpm
